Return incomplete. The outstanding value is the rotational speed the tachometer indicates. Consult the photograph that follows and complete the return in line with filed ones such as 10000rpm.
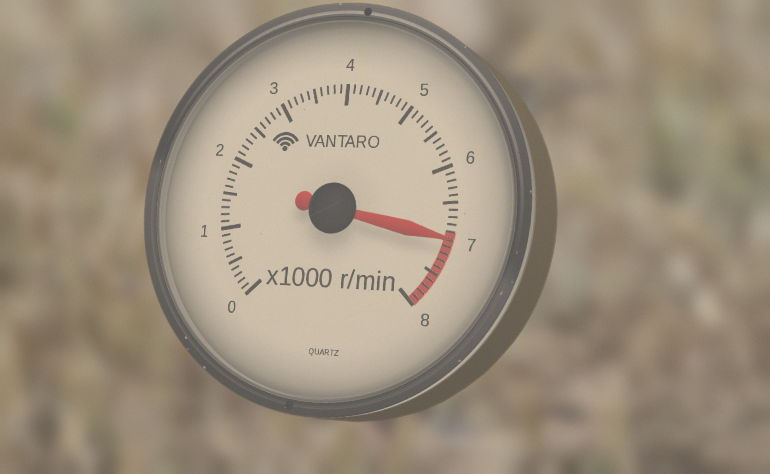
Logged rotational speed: 7000rpm
